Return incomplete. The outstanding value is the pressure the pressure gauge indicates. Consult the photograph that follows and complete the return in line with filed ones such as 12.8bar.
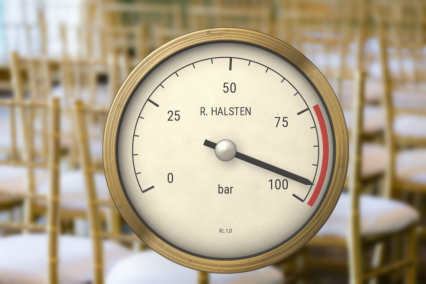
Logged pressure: 95bar
